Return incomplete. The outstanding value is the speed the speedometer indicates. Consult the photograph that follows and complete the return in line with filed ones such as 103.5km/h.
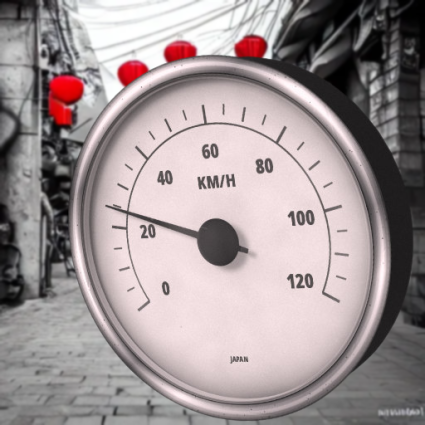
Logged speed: 25km/h
